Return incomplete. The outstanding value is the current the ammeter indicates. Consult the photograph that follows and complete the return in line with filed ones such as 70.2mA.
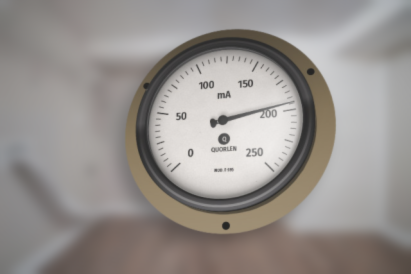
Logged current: 195mA
